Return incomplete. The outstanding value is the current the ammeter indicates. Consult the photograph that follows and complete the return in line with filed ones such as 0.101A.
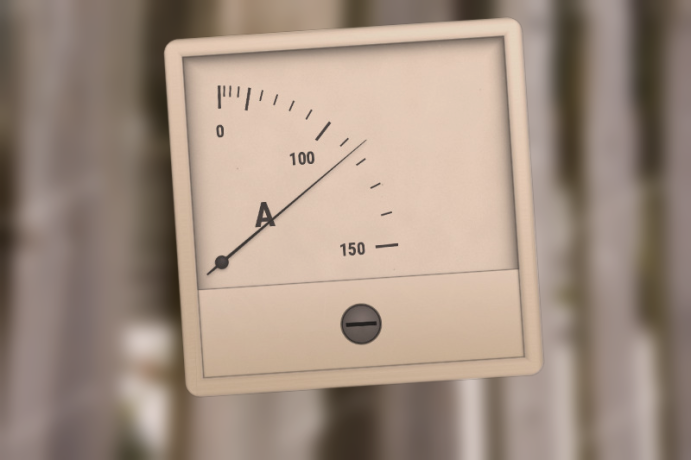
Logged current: 115A
